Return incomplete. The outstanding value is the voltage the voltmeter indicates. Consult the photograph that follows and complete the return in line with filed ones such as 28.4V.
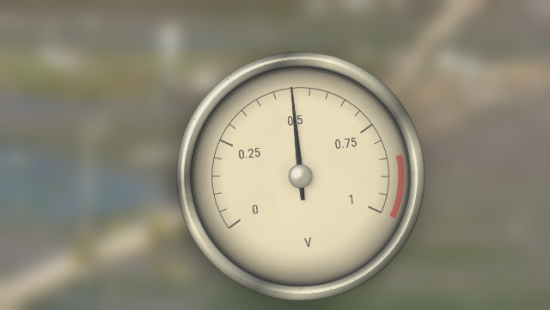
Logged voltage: 0.5V
